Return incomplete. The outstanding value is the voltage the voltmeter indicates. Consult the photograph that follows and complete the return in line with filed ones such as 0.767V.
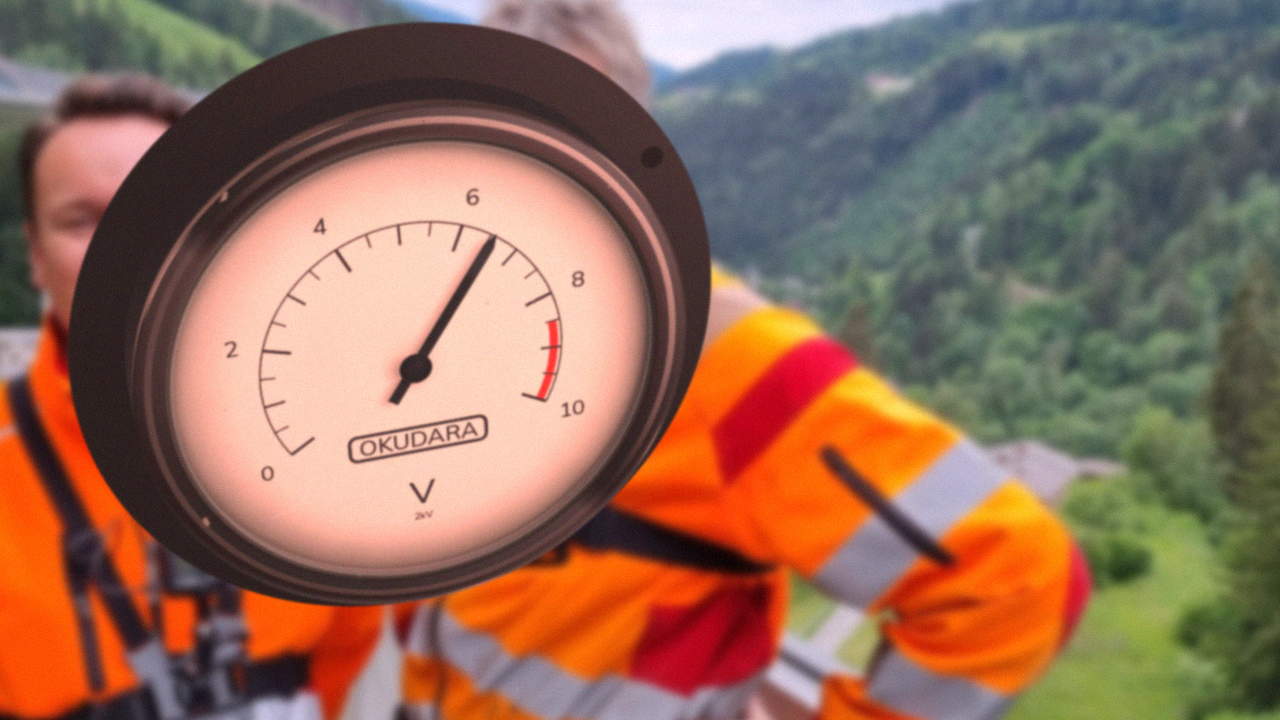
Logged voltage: 6.5V
